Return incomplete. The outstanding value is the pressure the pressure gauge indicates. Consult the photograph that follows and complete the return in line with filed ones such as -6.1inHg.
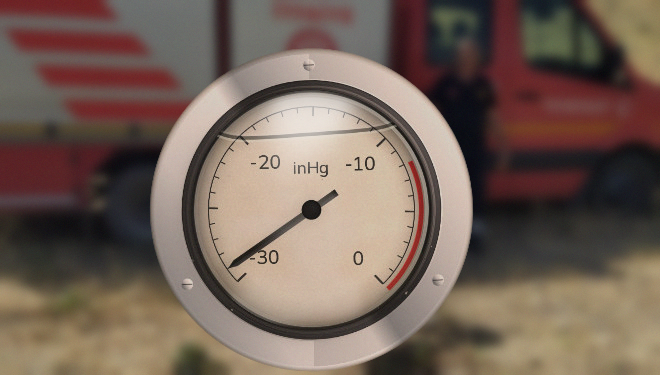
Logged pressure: -29inHg
